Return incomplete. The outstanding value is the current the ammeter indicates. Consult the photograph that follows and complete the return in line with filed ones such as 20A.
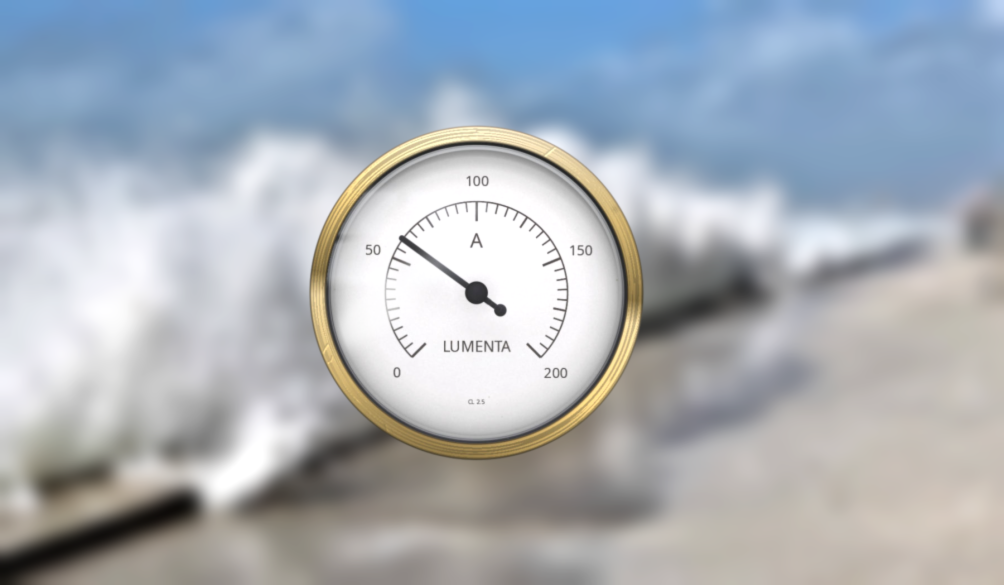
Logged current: 60A
